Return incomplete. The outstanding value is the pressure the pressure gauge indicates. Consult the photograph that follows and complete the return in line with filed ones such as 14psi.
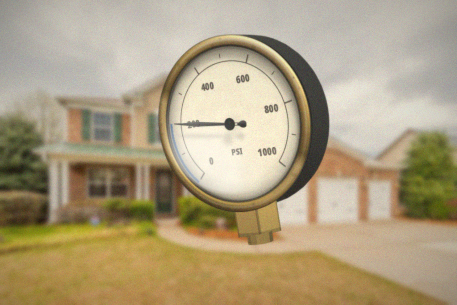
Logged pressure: 200psi
